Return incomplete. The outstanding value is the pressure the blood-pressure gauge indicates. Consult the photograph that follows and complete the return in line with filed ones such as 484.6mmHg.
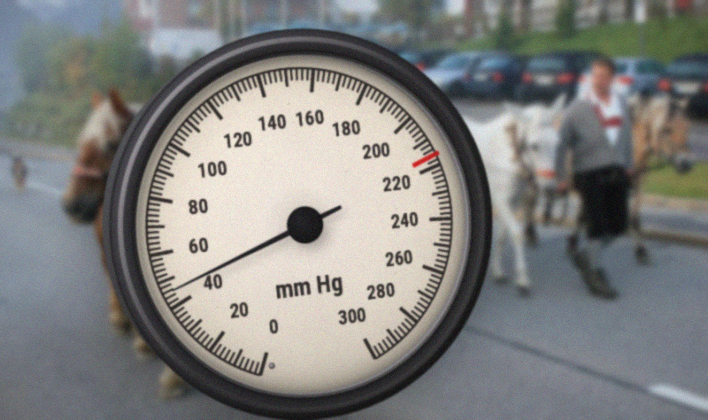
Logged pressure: 46mmHg
